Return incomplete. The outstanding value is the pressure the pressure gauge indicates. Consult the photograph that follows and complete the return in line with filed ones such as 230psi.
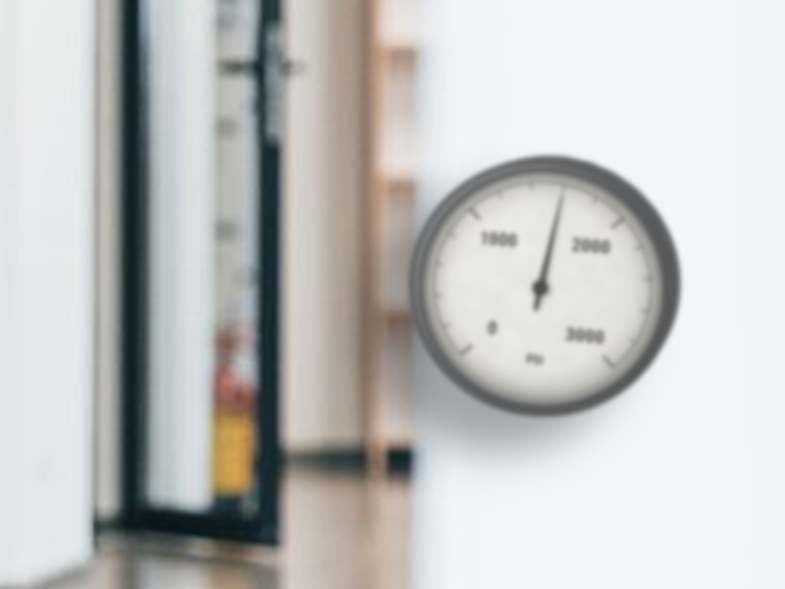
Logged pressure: 1600psi
